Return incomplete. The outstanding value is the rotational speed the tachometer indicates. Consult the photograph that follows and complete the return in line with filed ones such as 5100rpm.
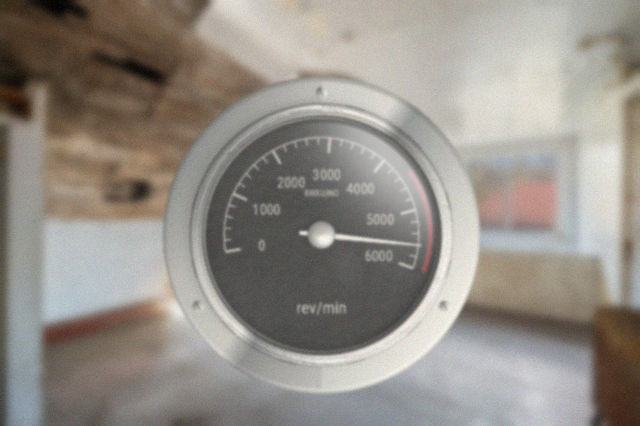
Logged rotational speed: 5600rpm
